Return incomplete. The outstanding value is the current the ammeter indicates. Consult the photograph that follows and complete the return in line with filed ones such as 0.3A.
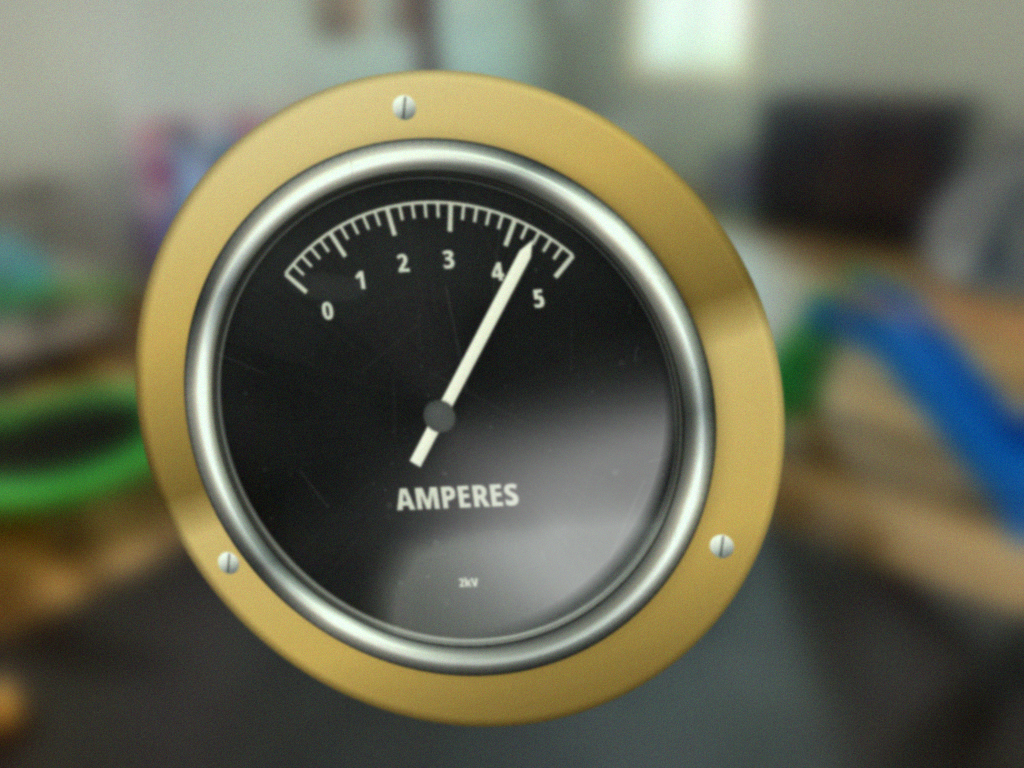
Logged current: 4.4A
